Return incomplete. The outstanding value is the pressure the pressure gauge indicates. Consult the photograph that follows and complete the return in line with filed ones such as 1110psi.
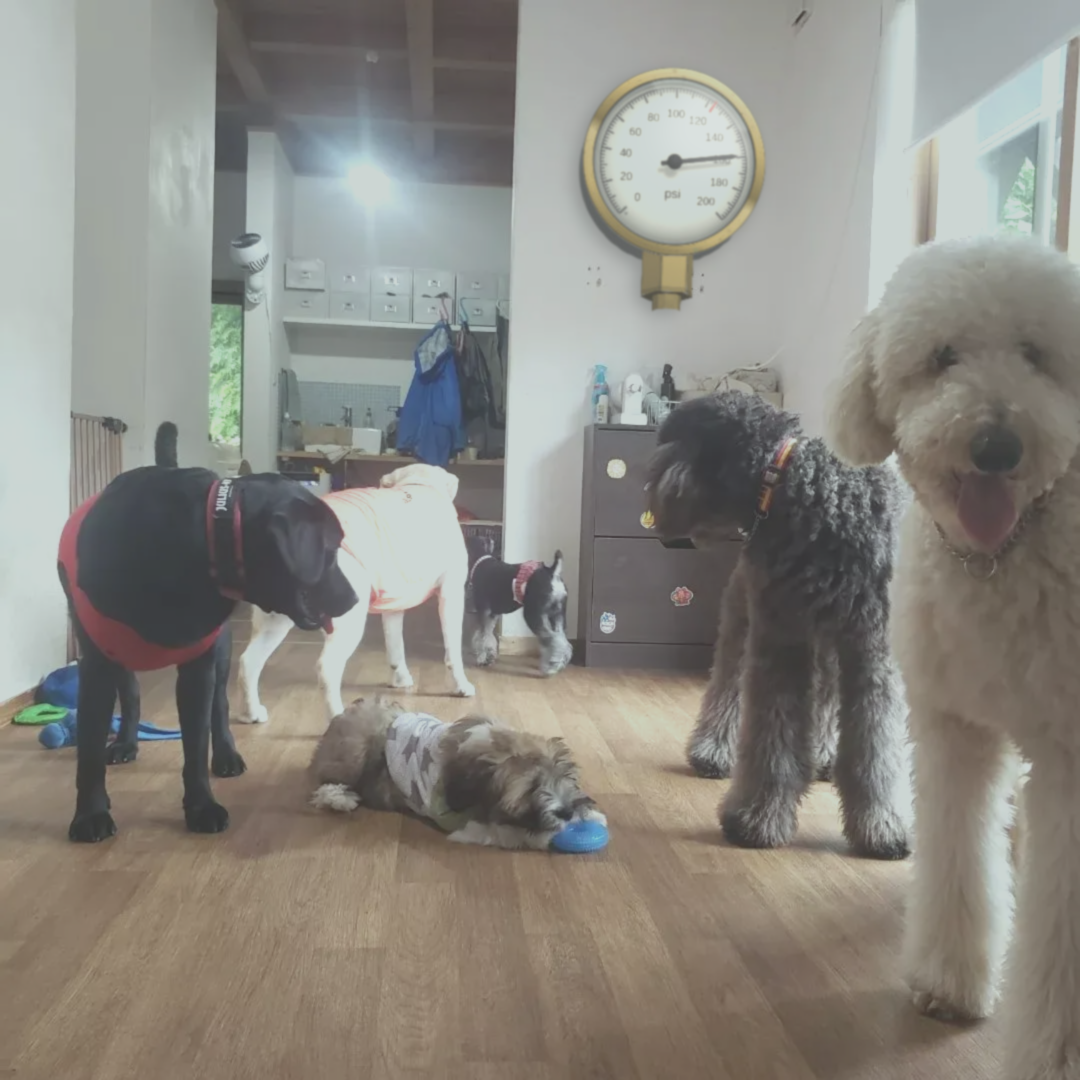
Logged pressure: 160psi
